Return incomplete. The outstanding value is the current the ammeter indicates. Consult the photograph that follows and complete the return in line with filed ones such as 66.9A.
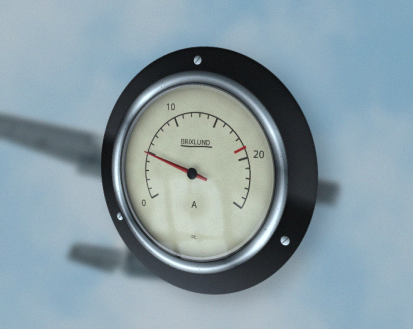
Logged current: 5A
